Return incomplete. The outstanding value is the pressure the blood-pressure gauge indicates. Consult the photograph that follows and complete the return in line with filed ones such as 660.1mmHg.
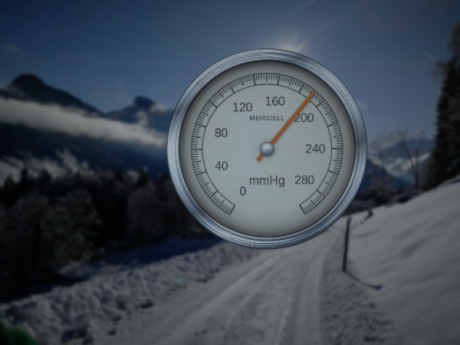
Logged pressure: 190mmHg
